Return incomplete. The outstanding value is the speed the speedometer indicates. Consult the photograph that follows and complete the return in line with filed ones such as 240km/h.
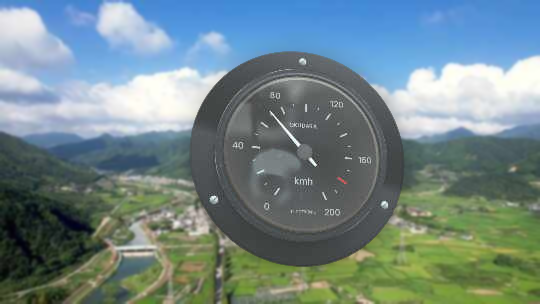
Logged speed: 70km/h
